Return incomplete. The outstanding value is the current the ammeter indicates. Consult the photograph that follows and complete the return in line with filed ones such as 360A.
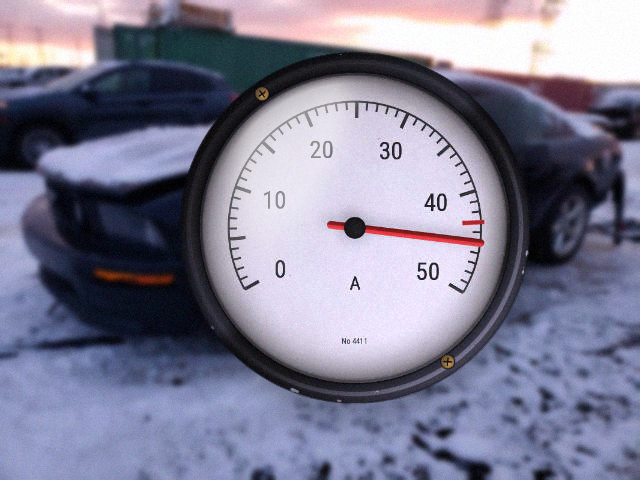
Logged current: 45A
